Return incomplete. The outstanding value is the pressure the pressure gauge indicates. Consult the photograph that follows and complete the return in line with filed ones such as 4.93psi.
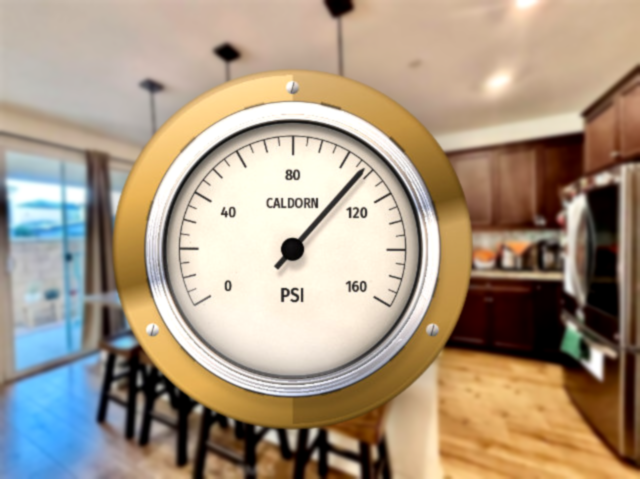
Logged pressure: 107.5psi
